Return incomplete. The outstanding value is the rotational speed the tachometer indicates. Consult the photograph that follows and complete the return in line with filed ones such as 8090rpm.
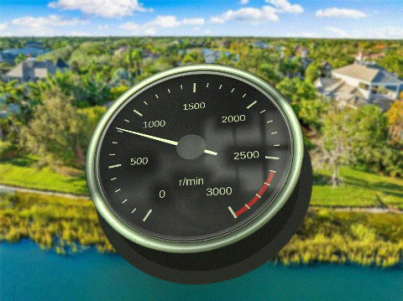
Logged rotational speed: 800rpm
